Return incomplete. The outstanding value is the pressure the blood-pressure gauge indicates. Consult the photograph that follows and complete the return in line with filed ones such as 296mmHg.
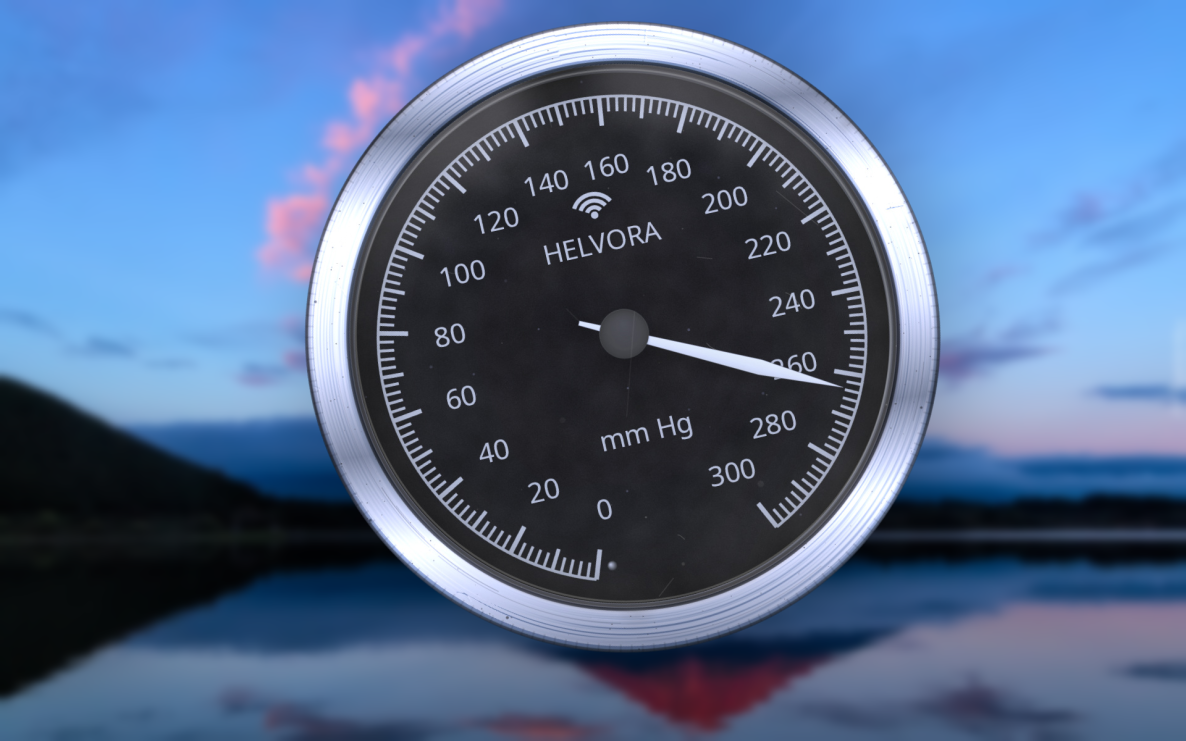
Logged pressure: 264mmHg
